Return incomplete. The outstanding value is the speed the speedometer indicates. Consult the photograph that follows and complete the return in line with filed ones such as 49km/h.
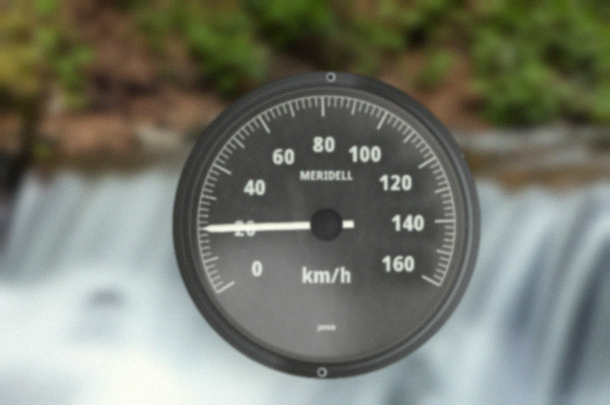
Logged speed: 20km/h
